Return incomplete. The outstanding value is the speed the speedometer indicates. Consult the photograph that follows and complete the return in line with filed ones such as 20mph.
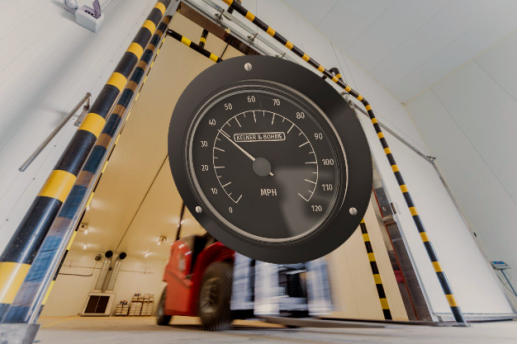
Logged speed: 40mph
